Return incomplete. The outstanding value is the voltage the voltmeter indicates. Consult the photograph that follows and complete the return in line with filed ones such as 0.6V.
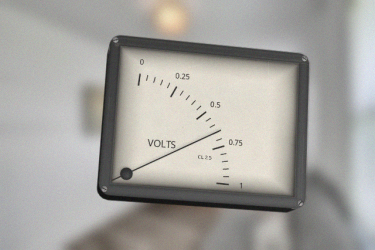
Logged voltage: 0.65V
